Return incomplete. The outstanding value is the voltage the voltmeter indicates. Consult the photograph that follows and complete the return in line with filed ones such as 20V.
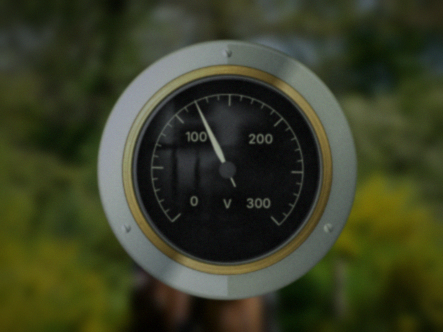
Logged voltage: 120V
